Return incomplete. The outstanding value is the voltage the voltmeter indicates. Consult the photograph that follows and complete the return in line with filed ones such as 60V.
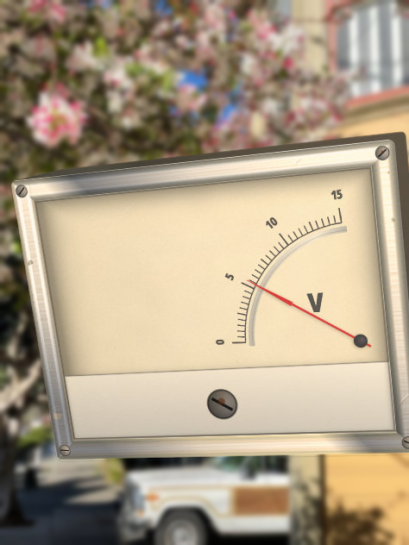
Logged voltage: 5.5V
